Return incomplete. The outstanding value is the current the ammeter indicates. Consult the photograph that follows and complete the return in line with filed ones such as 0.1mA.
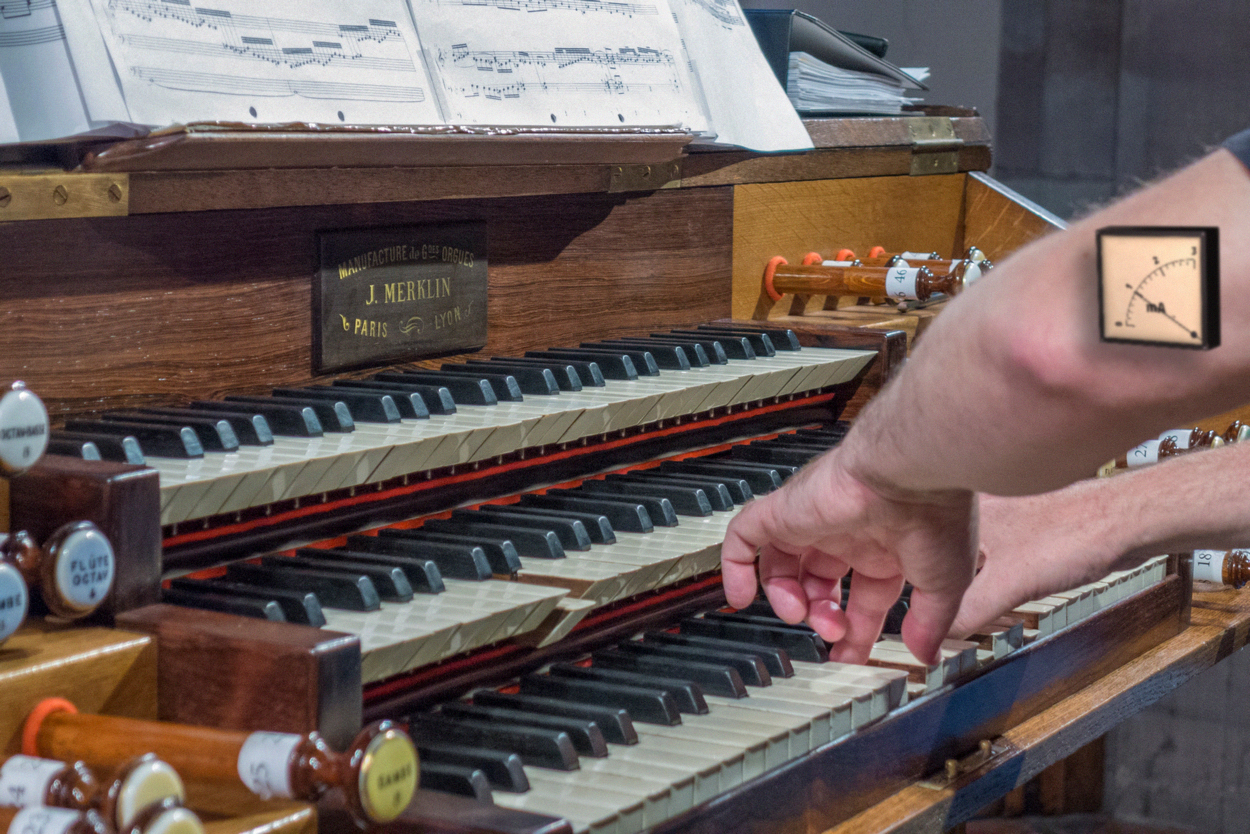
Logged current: 1mA
